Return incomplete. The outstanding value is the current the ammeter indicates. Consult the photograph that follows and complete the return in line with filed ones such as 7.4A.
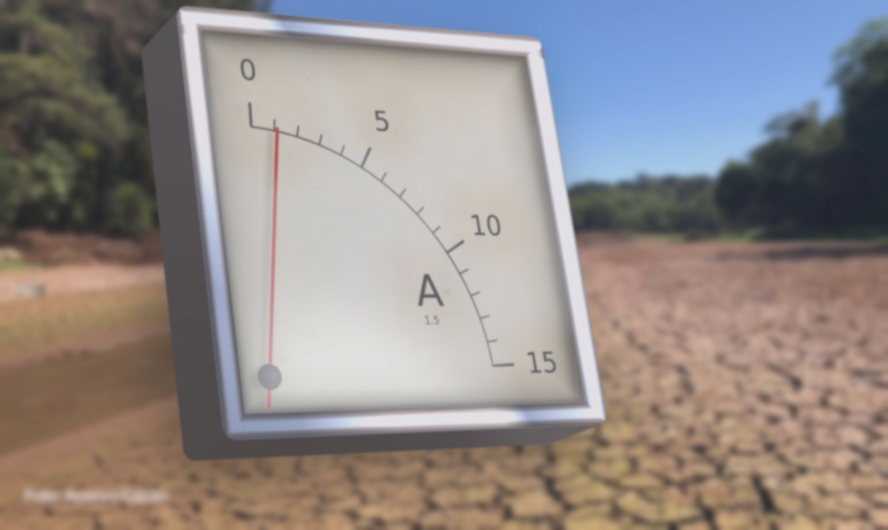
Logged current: 1A
